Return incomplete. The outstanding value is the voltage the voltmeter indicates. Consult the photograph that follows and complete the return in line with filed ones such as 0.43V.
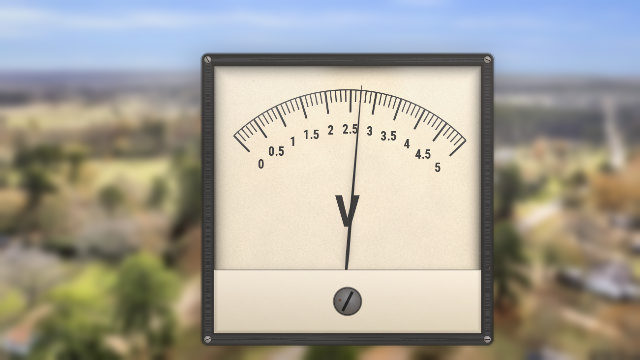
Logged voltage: 2.7V
